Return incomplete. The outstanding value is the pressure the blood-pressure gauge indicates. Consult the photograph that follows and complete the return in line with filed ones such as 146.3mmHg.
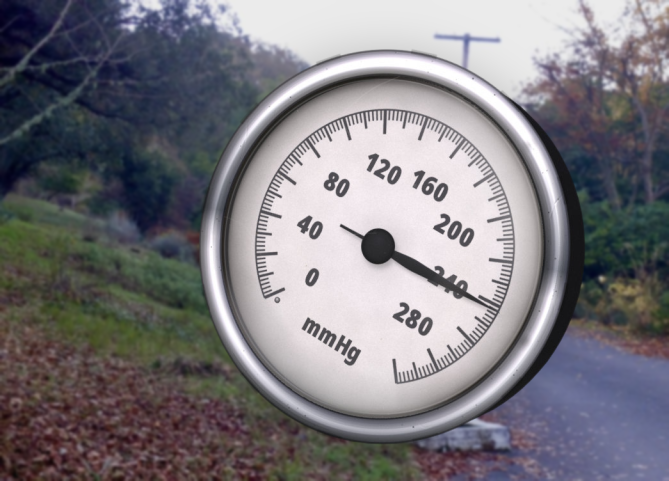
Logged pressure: 242mmHg
